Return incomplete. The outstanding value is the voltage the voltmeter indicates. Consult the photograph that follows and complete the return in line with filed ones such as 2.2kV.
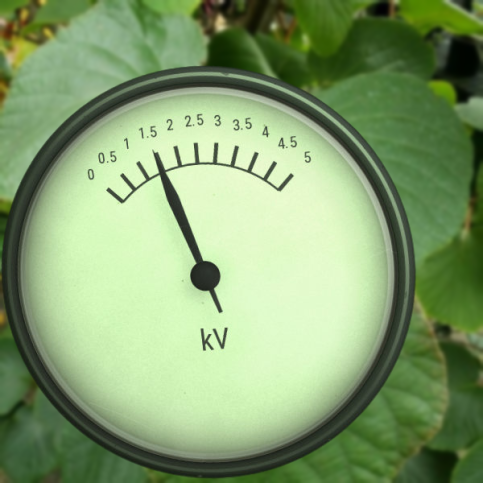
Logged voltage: 1.5kV
